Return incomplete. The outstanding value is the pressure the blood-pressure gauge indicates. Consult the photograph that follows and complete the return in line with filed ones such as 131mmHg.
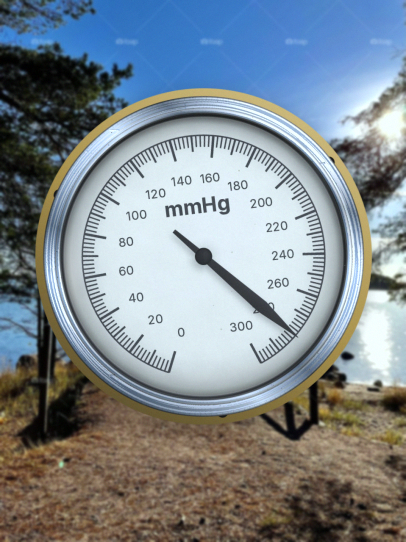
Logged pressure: 280mmHg
